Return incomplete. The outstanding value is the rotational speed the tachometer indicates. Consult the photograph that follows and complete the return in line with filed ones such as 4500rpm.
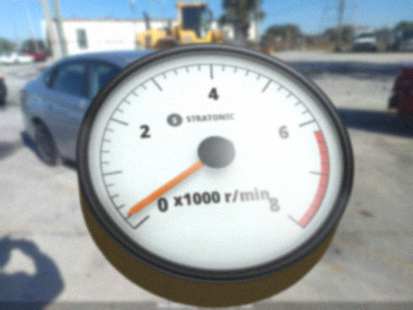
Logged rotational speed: 200rpm
